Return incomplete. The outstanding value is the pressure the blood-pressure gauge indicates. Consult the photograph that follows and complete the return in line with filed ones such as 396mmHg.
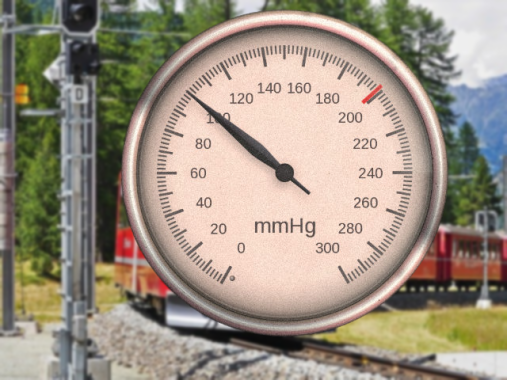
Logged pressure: 100mmHg
